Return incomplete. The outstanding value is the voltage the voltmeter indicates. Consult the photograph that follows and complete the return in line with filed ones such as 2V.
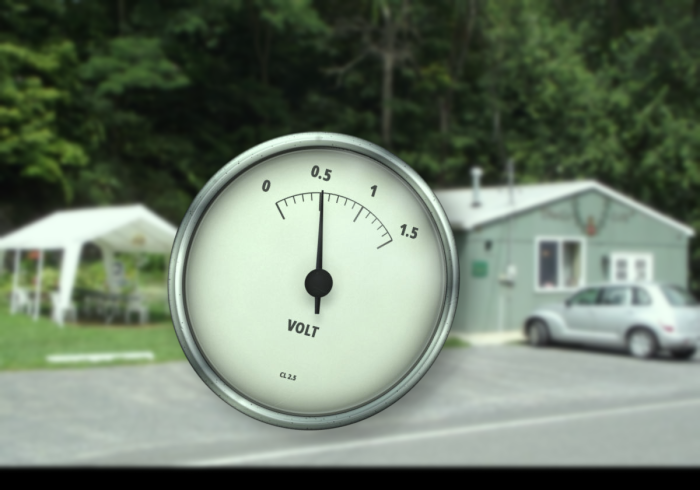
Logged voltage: 0.5V
